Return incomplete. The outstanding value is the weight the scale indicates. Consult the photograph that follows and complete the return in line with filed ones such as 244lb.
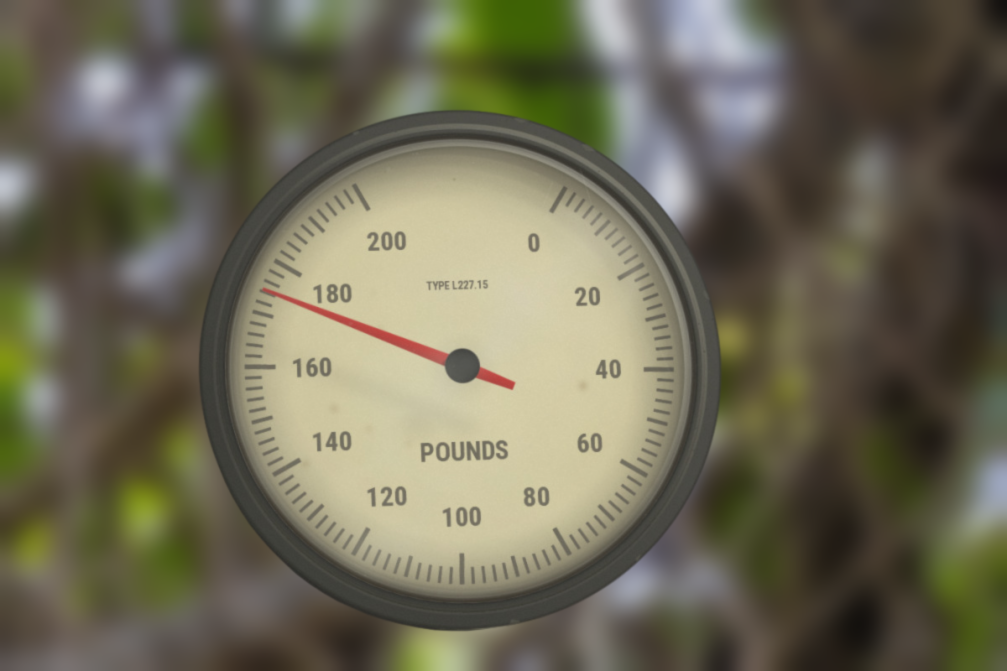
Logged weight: 174lb
